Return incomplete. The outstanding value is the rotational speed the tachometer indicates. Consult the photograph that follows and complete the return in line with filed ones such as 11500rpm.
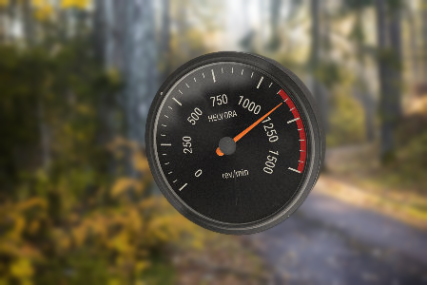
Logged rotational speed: 1150rpm
